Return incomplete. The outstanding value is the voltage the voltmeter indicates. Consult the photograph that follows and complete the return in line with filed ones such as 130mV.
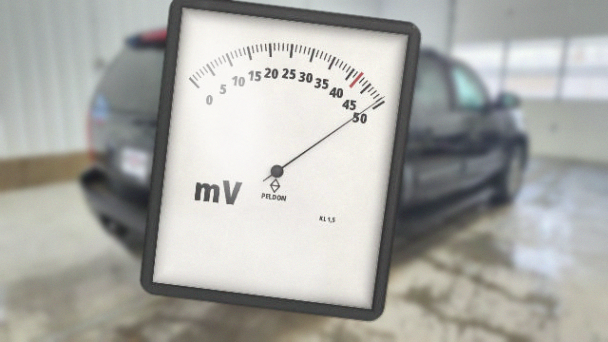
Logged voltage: 49mV
